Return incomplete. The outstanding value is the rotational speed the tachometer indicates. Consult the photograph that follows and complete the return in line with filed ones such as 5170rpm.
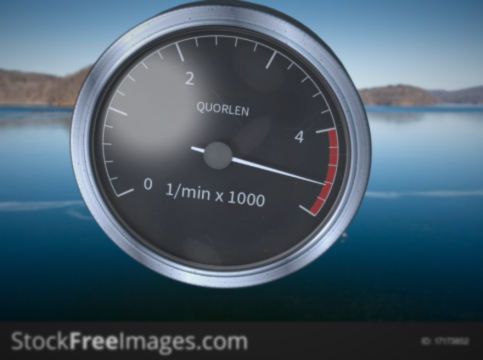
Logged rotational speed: 4600rpm
